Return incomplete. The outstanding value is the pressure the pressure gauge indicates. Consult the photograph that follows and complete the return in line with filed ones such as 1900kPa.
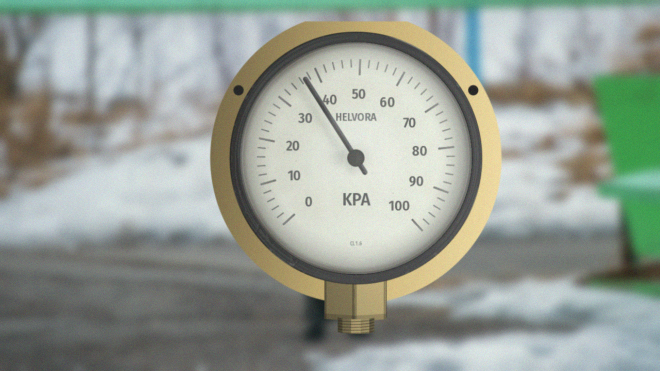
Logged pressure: 37kPa
